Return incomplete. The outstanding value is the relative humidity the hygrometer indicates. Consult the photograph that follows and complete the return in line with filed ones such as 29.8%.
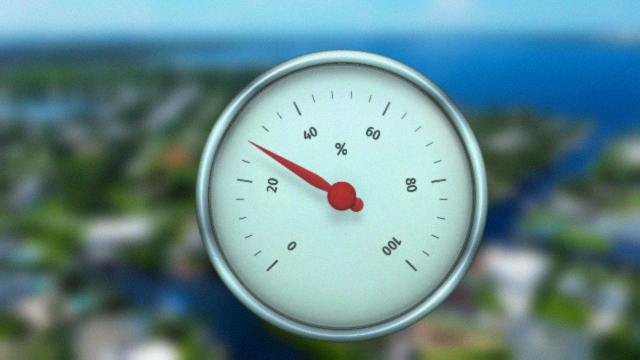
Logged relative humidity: 28%
